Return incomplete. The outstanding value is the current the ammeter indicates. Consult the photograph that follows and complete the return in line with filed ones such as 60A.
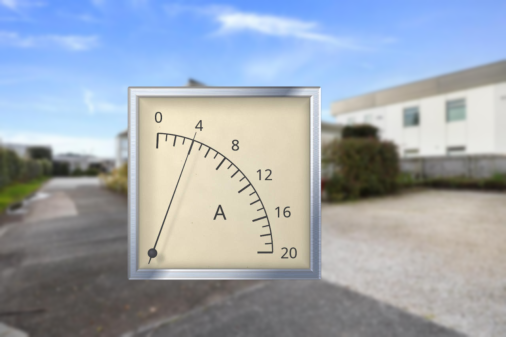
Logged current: 4A
